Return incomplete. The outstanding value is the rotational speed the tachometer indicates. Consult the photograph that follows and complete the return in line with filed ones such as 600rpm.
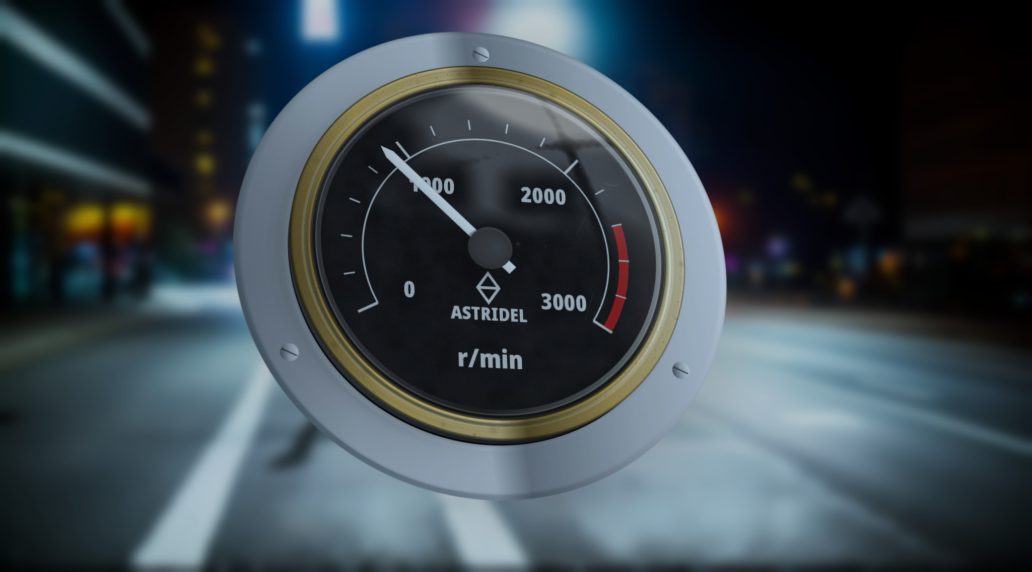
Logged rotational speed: 900rpm
